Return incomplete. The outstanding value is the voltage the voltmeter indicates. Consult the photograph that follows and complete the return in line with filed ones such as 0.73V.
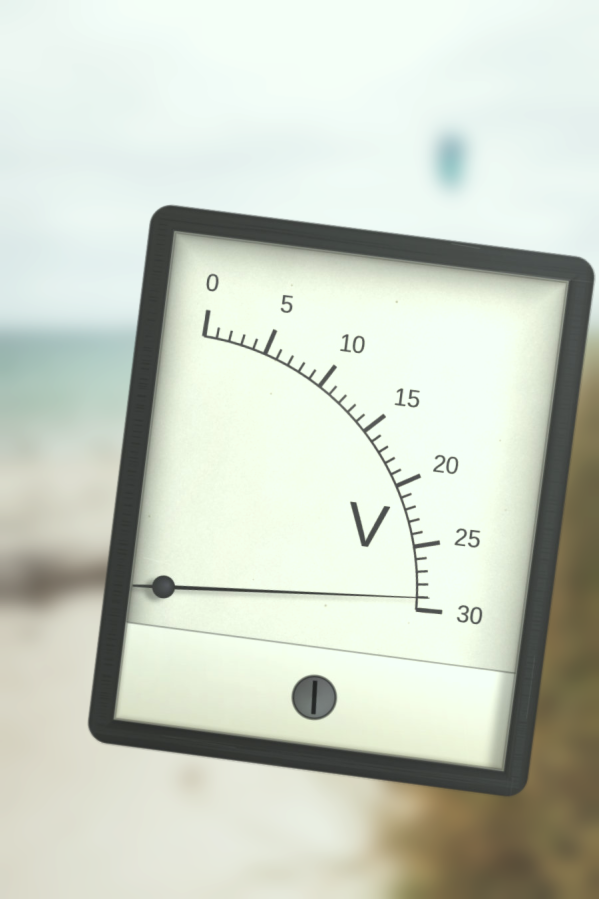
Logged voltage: 29V
